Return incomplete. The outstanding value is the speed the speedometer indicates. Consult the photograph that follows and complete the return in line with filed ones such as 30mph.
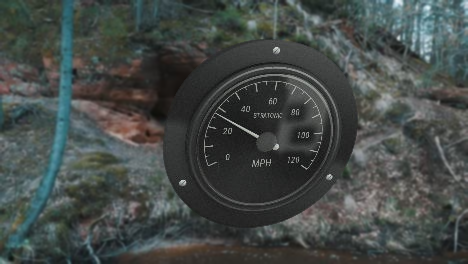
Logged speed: 27.5mph
